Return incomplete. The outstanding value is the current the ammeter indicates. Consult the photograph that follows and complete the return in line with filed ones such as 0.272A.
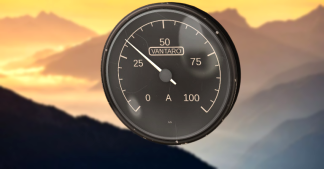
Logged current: 32.5A
